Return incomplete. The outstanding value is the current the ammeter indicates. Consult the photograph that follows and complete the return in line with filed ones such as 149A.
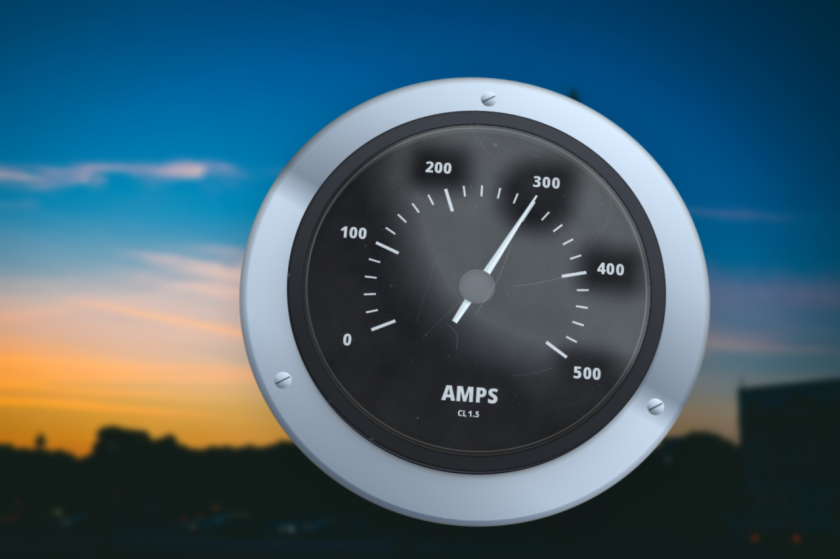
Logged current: 300A
